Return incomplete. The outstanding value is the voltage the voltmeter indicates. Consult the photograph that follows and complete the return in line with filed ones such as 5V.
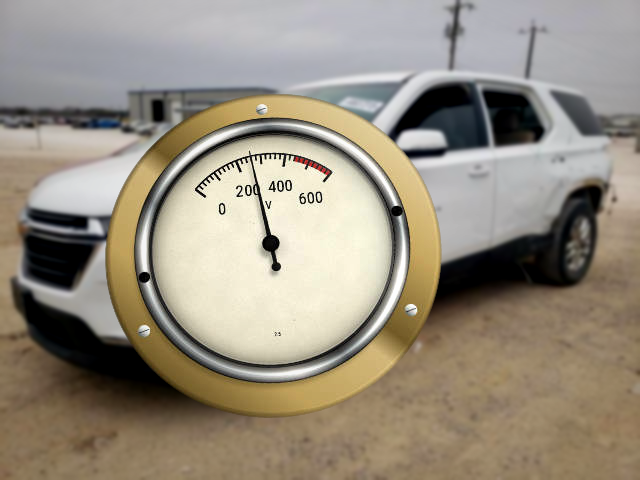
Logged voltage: 260V
